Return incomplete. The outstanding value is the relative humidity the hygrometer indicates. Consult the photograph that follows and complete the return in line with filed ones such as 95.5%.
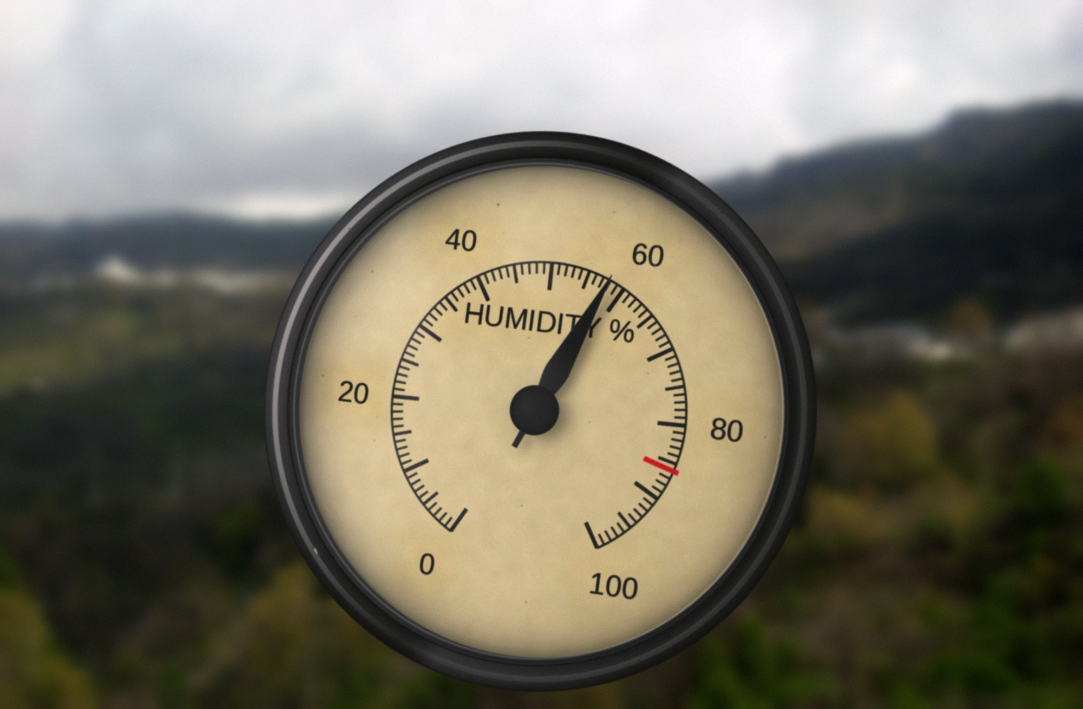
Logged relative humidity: 58%
